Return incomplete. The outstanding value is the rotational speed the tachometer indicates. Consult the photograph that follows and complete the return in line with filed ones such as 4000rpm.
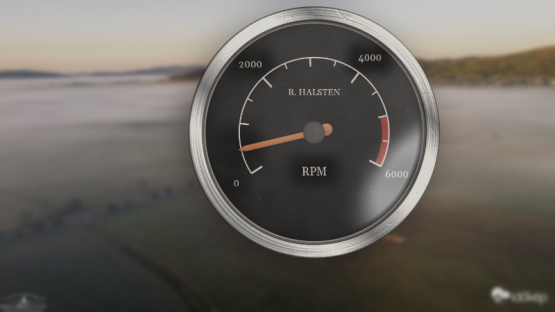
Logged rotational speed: 500rpm
